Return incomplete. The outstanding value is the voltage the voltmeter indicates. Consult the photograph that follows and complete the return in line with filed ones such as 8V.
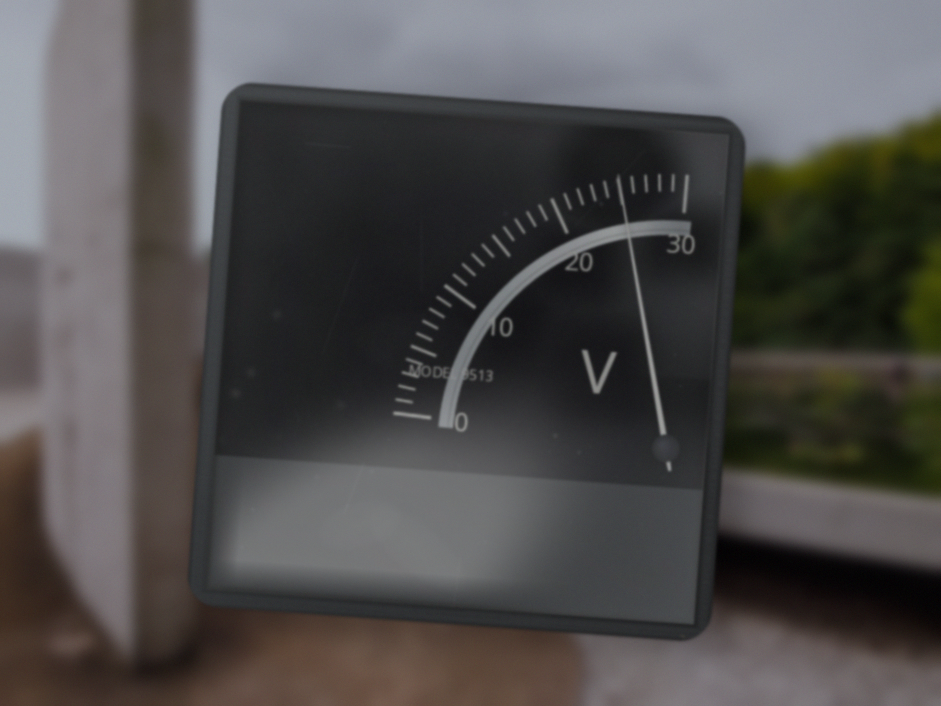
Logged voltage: 25V
